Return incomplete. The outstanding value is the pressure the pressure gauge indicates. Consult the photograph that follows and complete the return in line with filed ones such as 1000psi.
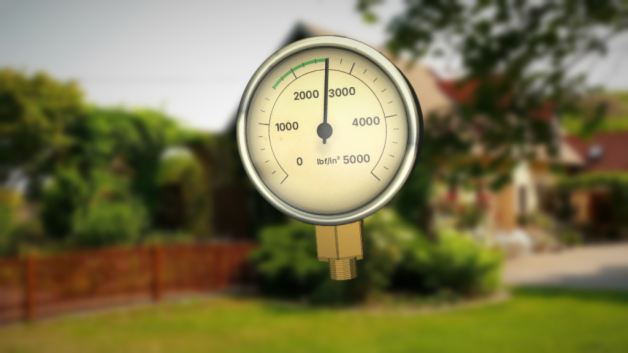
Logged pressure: 2600psi
